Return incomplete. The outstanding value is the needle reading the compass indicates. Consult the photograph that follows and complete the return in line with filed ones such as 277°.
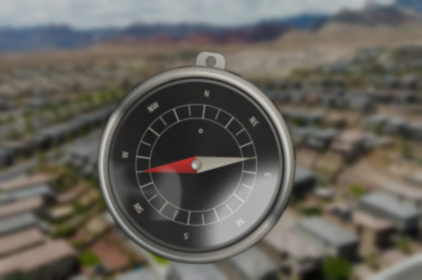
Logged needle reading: 255°
